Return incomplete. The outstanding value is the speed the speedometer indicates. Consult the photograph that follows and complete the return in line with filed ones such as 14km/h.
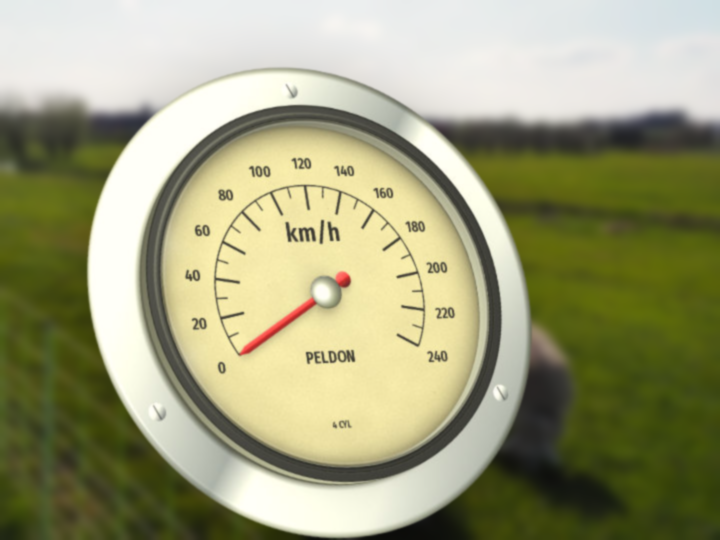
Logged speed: 0km/h
